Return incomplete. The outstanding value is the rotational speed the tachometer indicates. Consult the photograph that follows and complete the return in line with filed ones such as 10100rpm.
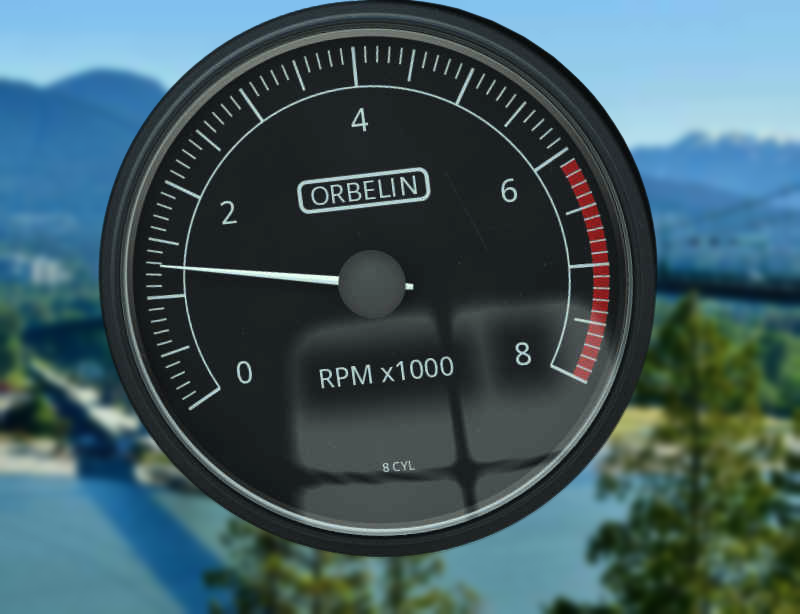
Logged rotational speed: 1300rpm
